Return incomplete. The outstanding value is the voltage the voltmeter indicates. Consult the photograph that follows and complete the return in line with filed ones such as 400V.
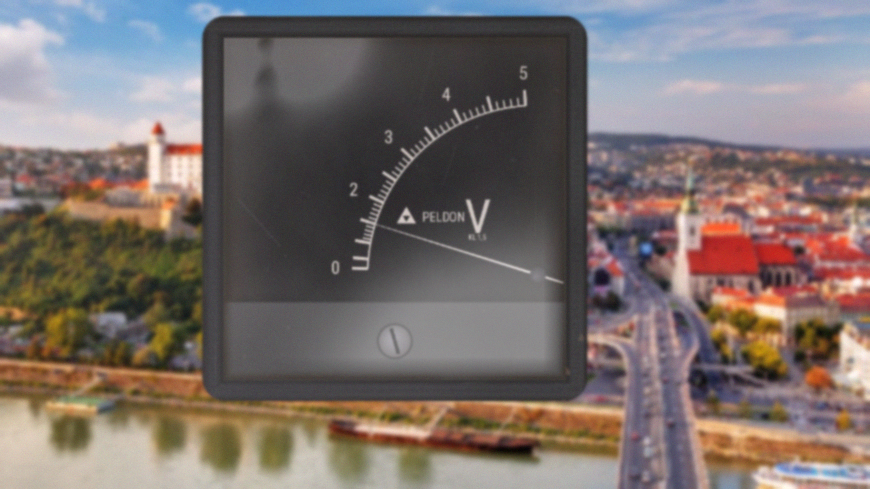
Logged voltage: 1.5V
